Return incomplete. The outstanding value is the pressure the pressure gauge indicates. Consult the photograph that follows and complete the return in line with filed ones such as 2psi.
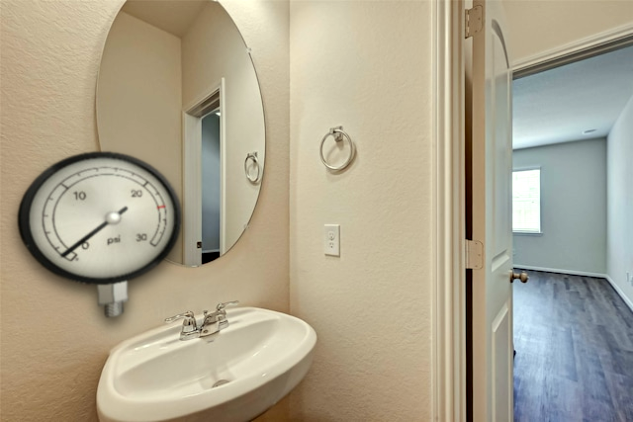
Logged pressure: 1psi
